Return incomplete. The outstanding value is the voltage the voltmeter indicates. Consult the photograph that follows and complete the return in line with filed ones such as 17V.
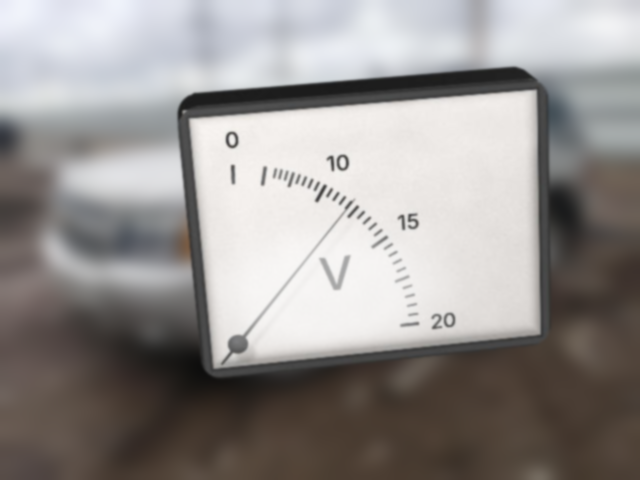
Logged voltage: 12V
